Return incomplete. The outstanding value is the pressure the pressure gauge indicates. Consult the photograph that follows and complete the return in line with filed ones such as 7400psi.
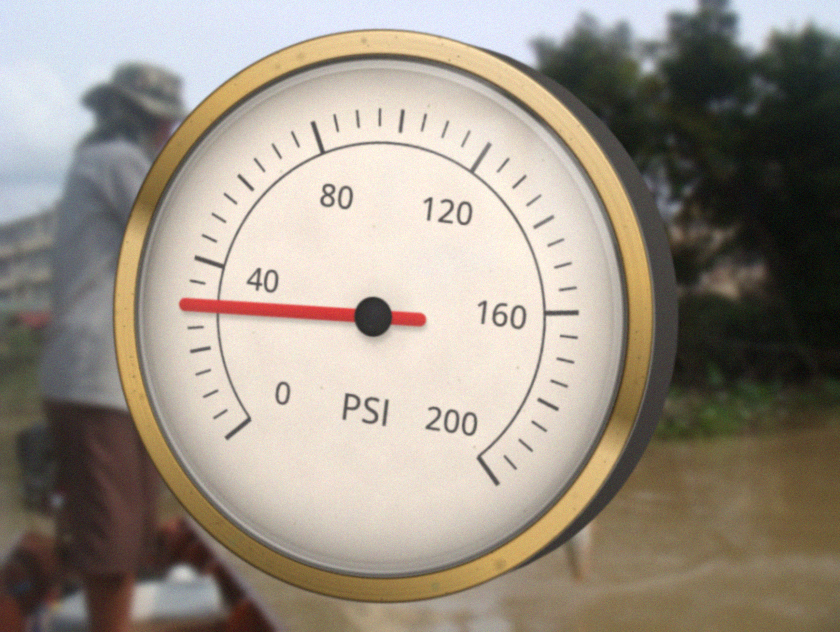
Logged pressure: 30psi
